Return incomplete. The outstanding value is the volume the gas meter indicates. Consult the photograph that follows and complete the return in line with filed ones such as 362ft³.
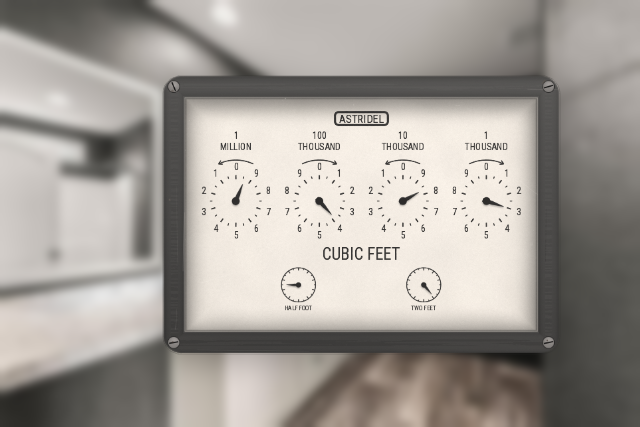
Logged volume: 938300ft³
